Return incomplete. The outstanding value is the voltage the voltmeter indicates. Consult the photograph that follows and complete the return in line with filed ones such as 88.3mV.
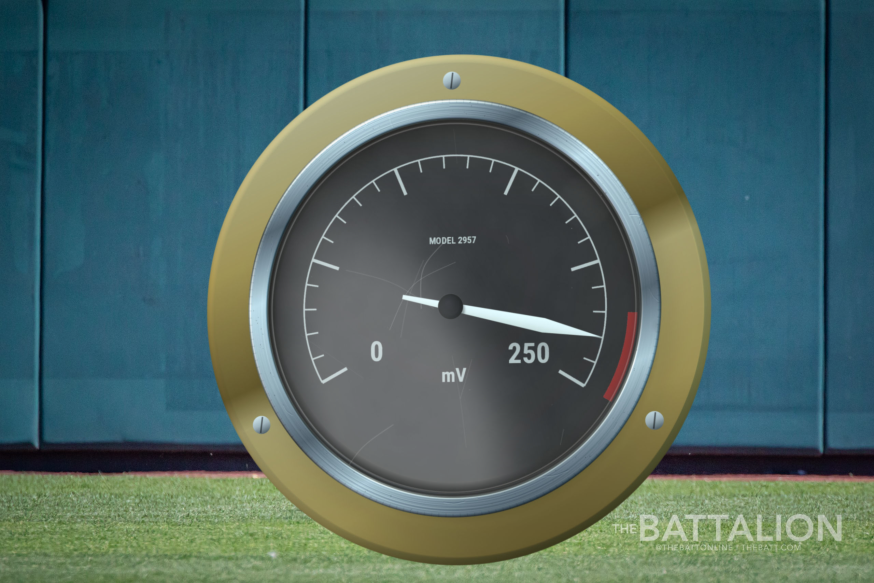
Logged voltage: 230mV
